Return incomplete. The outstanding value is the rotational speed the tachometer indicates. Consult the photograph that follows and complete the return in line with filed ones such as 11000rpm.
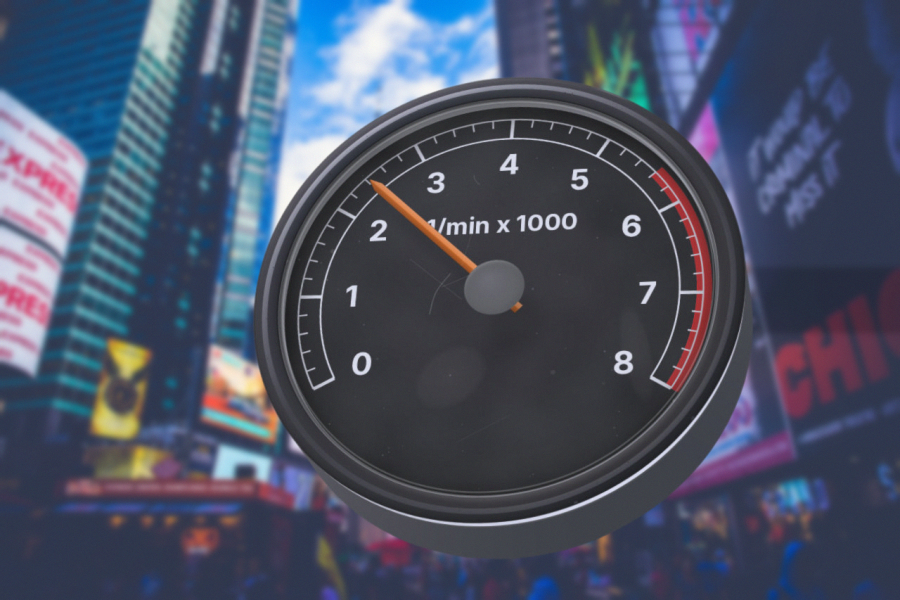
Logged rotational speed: 2400rpm
